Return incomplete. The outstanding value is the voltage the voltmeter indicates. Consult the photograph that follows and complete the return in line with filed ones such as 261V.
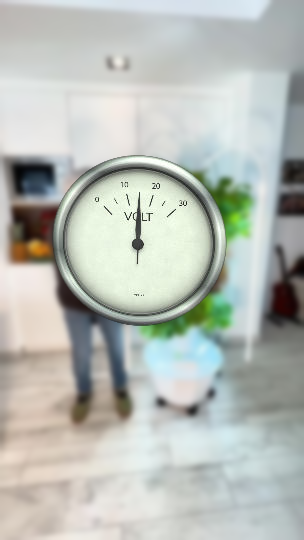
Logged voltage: 15V
